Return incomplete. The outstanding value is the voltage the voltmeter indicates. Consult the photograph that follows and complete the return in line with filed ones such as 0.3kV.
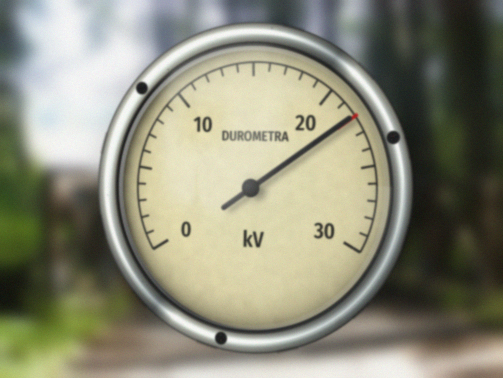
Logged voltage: 22kV
